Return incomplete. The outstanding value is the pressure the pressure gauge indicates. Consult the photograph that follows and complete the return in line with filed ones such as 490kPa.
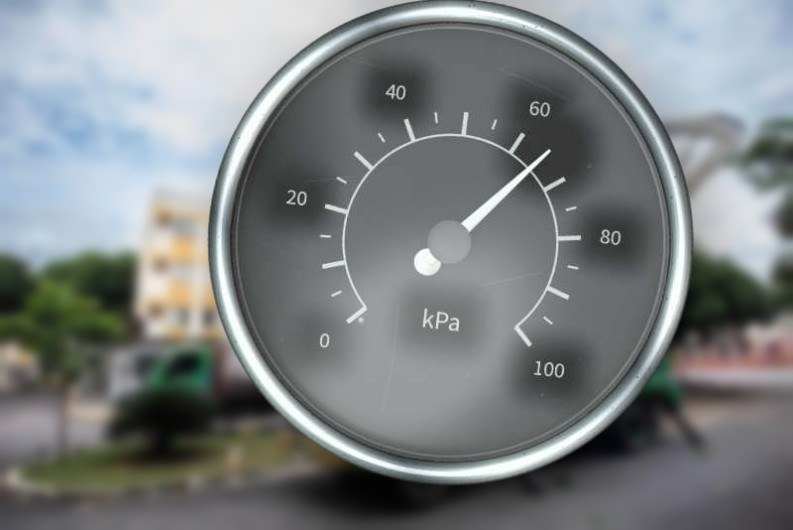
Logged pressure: 65kPa
